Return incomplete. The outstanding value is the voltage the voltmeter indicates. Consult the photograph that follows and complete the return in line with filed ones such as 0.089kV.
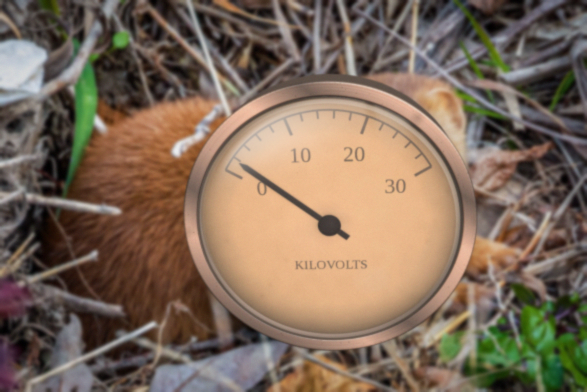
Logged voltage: 2kV
